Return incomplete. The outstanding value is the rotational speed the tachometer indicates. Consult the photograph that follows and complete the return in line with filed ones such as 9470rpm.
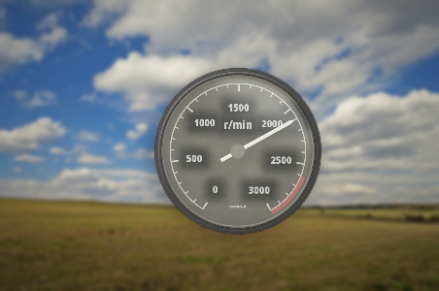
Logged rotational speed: 2100rpm
